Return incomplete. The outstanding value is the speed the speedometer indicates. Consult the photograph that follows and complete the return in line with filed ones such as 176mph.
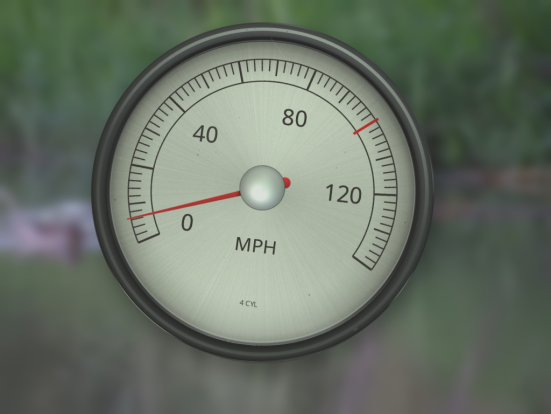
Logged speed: 6mph
